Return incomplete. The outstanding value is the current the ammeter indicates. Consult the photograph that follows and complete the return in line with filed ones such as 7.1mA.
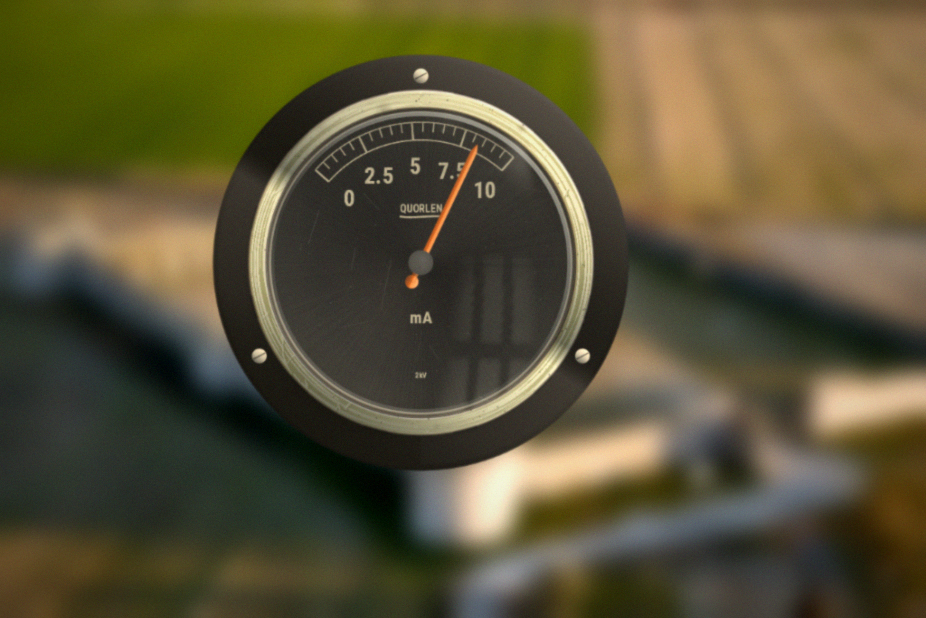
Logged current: 8.25mA
